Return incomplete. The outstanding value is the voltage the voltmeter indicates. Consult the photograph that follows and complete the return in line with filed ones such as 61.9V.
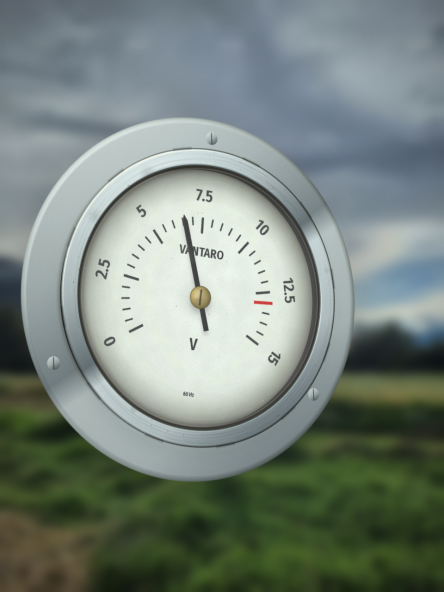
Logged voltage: 6.5V
